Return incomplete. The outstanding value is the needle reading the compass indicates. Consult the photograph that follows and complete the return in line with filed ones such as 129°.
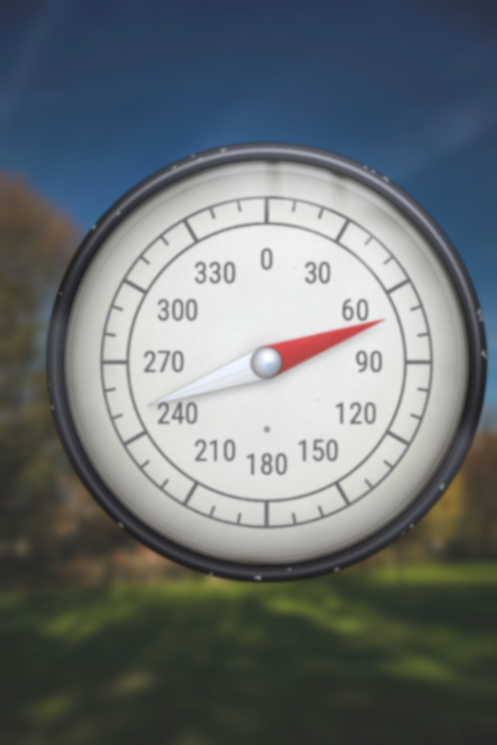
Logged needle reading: 70°
